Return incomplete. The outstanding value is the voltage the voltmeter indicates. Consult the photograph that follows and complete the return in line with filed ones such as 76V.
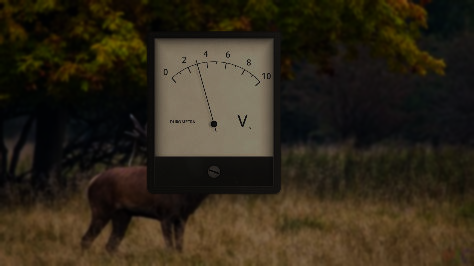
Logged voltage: 3V
